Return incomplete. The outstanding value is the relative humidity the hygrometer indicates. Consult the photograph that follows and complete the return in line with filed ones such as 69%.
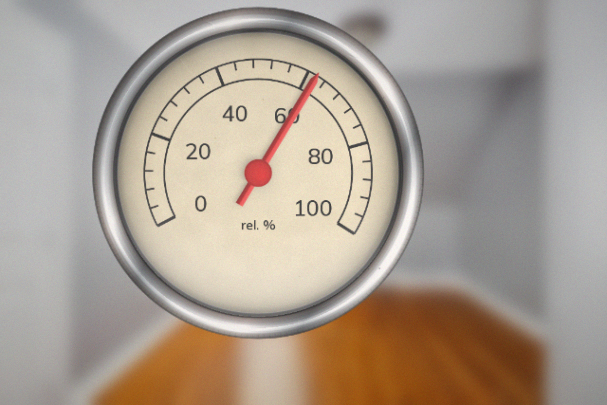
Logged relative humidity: 62%
